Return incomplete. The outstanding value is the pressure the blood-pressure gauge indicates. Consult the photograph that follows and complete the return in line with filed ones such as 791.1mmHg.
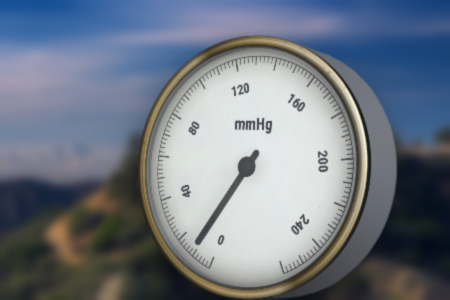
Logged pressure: 10mmHg
